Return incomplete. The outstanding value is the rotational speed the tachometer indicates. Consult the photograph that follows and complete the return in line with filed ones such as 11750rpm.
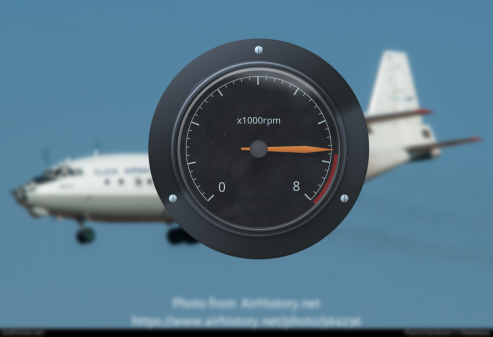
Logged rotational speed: 6700rpm
